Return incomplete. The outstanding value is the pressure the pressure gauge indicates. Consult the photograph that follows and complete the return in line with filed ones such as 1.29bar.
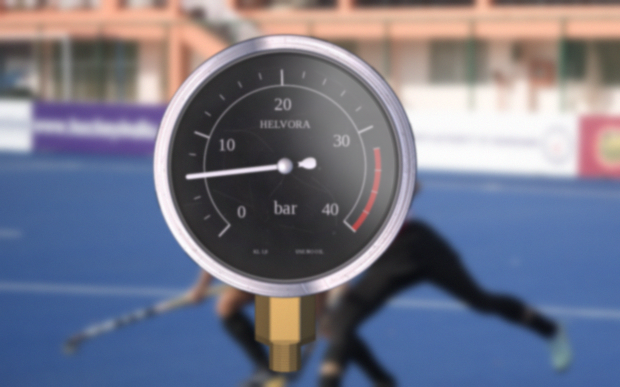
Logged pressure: 6bar
